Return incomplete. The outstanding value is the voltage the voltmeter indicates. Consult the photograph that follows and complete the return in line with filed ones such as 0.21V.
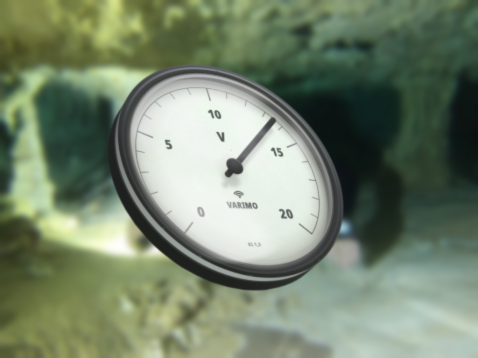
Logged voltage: 13.5V
